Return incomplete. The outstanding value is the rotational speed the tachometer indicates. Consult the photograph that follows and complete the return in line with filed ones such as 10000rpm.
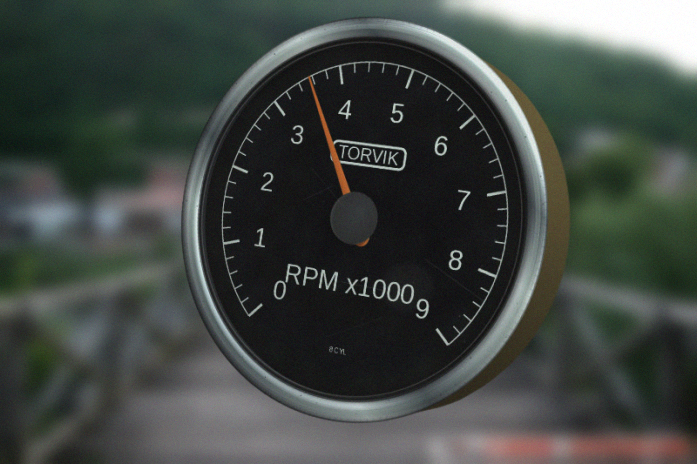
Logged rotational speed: 3600rpm
